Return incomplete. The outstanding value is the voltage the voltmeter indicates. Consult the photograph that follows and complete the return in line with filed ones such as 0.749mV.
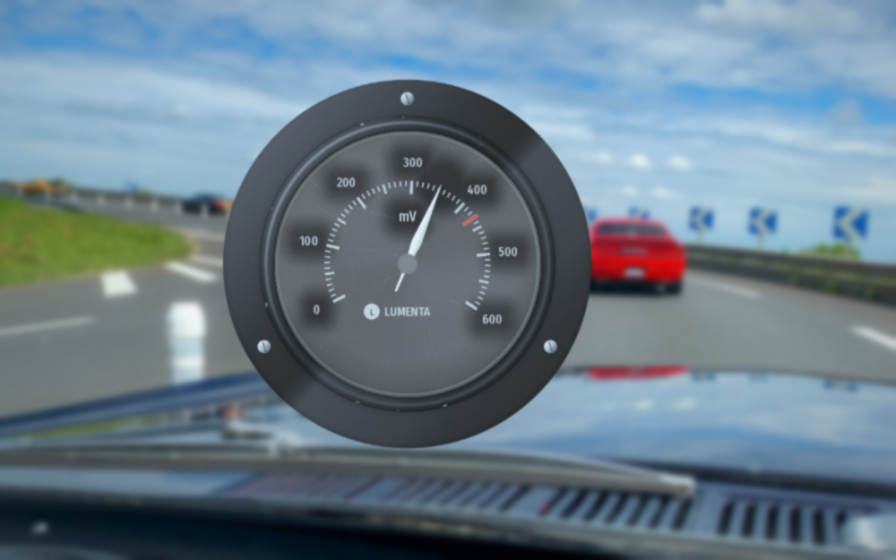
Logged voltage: 350mV
